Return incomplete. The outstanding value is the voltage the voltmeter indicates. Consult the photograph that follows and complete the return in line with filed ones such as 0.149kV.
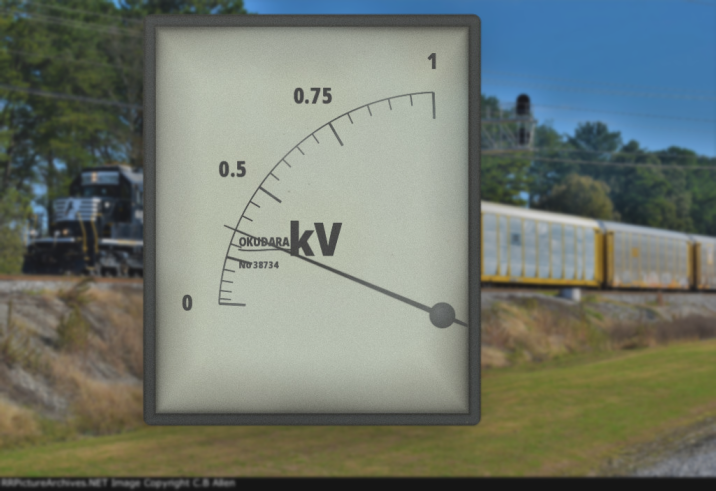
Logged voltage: 0.35kV
